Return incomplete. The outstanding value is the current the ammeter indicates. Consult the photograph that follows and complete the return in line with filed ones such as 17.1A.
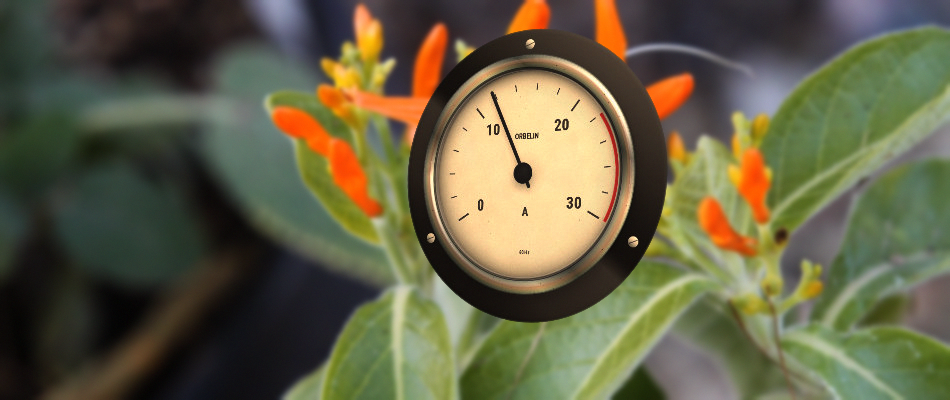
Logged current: 12A
